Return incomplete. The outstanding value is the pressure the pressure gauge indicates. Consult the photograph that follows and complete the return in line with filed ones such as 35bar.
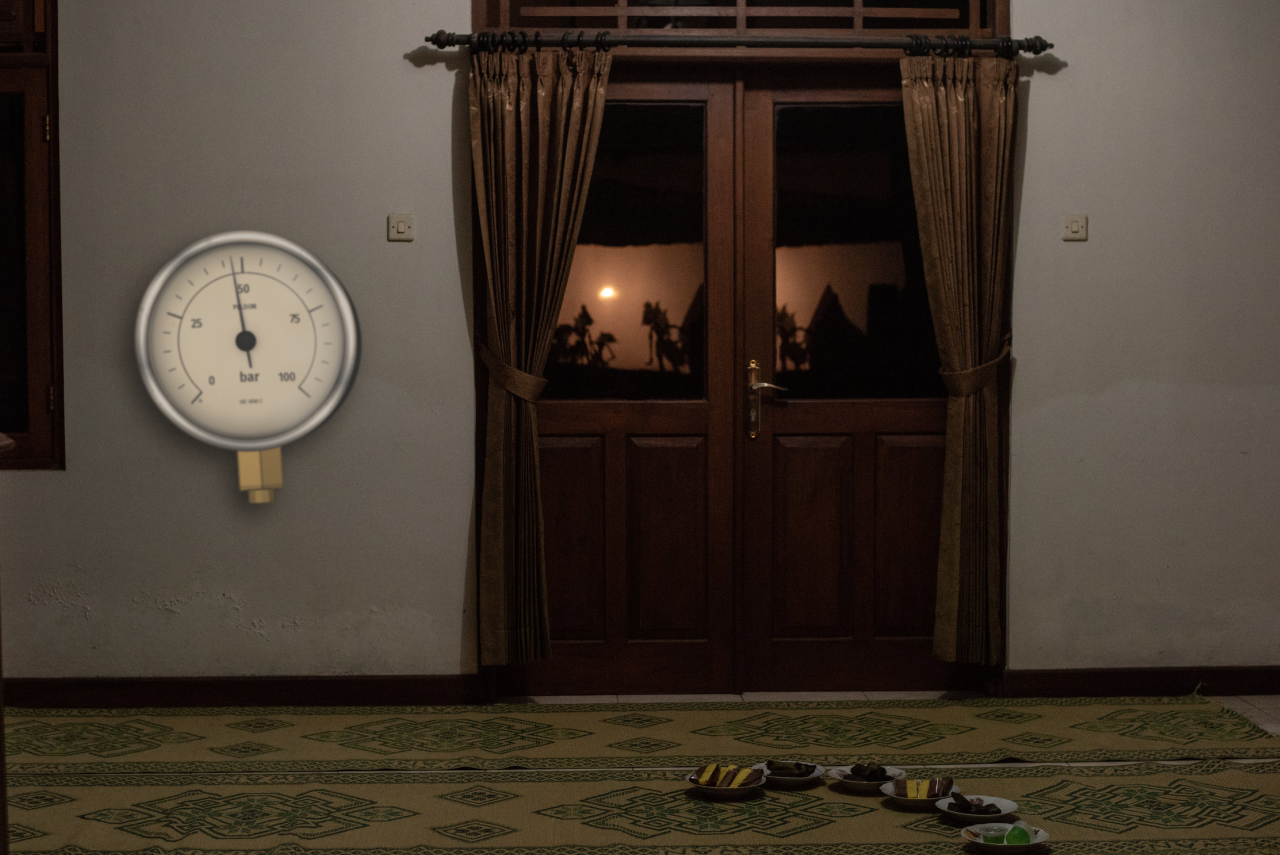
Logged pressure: 47.5bar
